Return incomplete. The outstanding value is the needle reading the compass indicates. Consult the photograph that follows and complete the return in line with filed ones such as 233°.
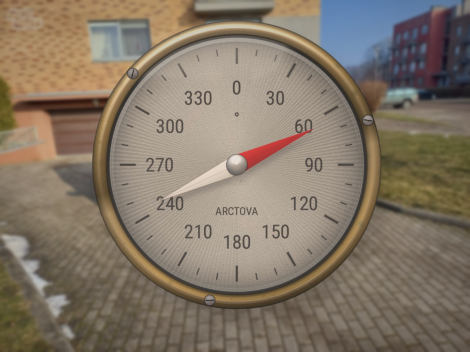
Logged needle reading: 65°
